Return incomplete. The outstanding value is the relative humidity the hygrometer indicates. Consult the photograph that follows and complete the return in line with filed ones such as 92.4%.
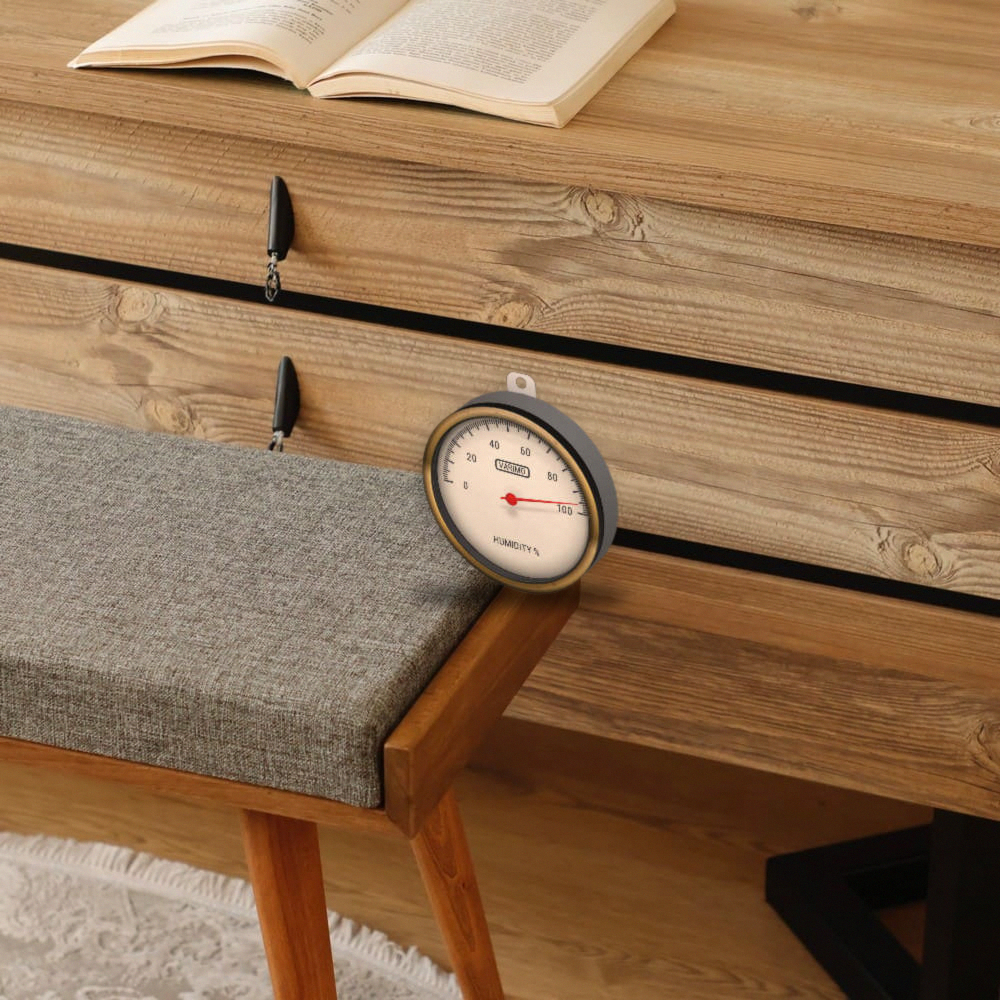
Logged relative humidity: 95%
